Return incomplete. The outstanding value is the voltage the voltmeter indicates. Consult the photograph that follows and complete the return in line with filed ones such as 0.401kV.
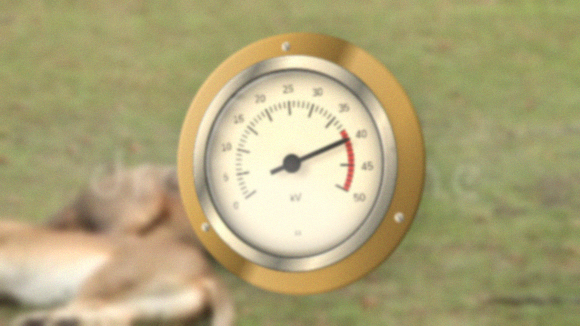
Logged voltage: 40kV
